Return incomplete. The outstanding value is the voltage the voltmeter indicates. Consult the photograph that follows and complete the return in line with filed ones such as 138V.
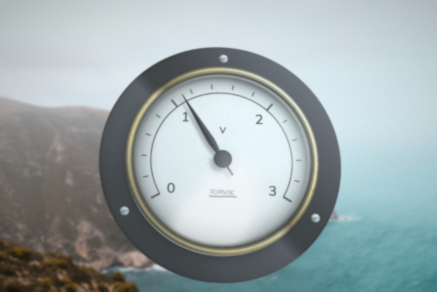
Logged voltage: 1.1V
